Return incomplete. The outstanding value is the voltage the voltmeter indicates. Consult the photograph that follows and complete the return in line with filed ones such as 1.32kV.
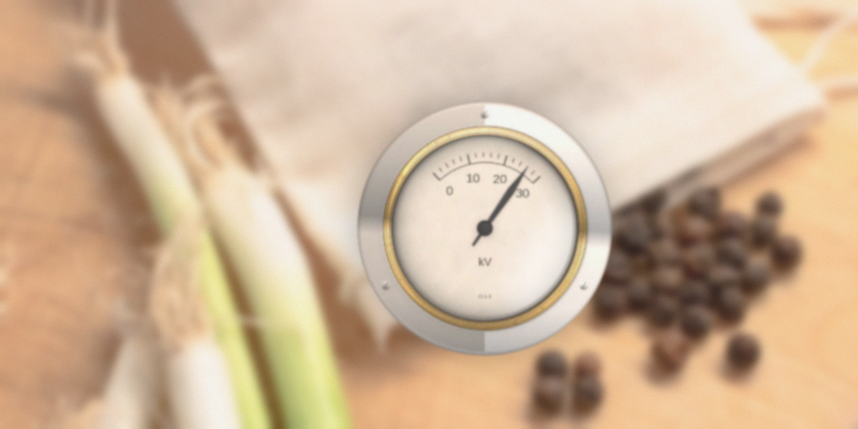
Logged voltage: 26kV
